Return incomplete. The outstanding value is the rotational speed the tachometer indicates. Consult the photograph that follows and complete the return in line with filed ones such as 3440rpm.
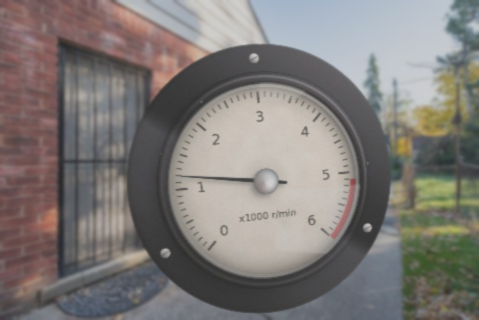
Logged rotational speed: 1200rpm
